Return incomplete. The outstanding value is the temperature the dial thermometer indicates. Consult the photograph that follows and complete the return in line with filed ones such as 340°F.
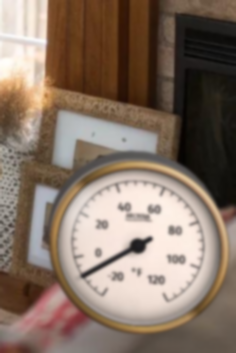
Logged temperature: -8°F
